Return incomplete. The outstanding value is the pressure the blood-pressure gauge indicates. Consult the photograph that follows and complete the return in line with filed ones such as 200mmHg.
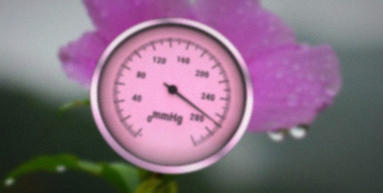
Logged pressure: 270mmHg
